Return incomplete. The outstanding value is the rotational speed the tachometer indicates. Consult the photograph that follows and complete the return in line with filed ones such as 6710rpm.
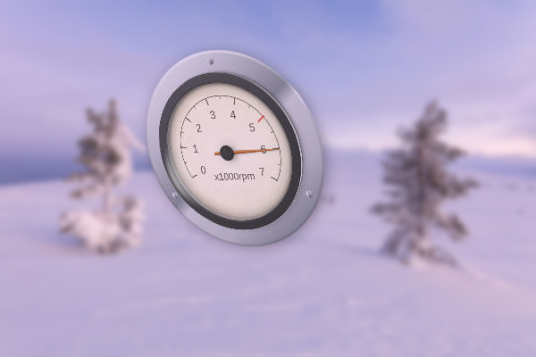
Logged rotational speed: 6000rpm
